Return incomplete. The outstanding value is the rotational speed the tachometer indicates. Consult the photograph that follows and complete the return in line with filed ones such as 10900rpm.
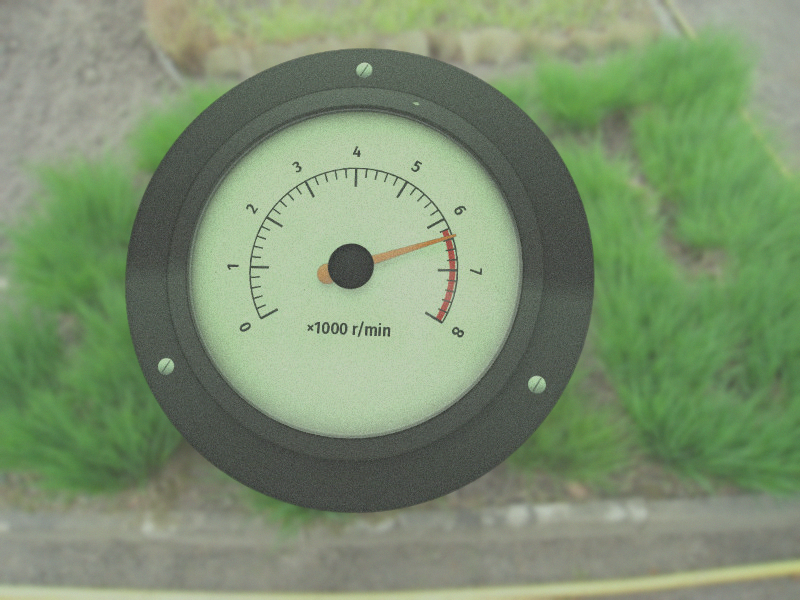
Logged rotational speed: 6400rpm
